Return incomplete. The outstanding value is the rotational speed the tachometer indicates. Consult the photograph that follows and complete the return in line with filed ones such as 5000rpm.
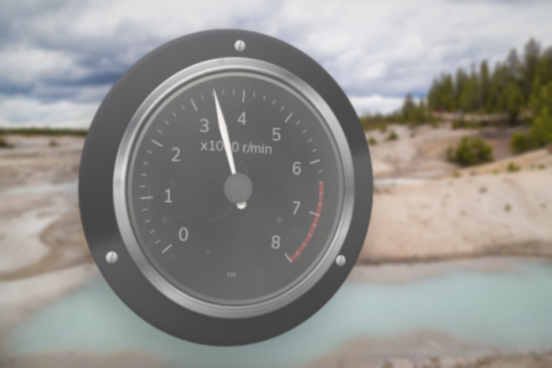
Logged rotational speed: 3400rpm
